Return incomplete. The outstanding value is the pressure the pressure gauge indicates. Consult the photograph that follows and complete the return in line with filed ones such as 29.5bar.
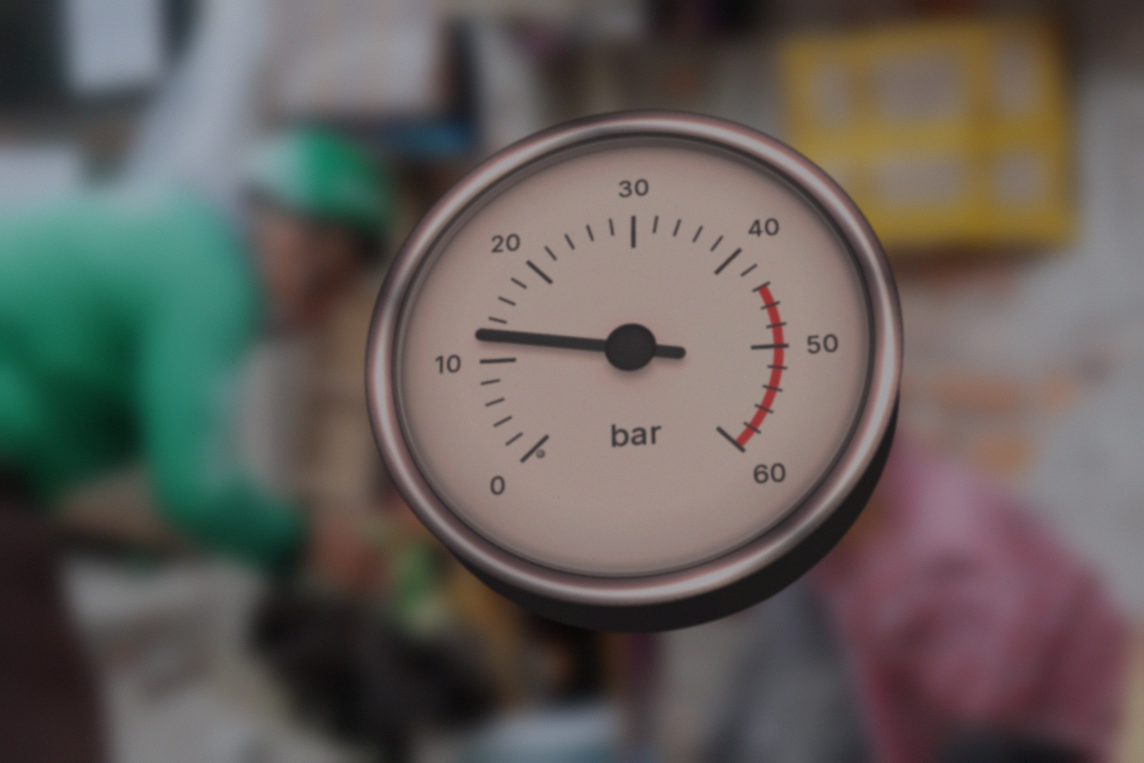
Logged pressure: 12bar
